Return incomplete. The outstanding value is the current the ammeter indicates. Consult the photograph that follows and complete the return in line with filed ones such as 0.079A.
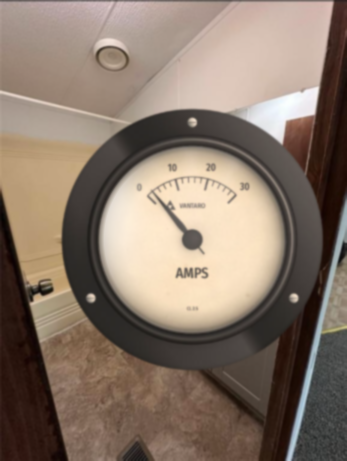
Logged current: 2A
